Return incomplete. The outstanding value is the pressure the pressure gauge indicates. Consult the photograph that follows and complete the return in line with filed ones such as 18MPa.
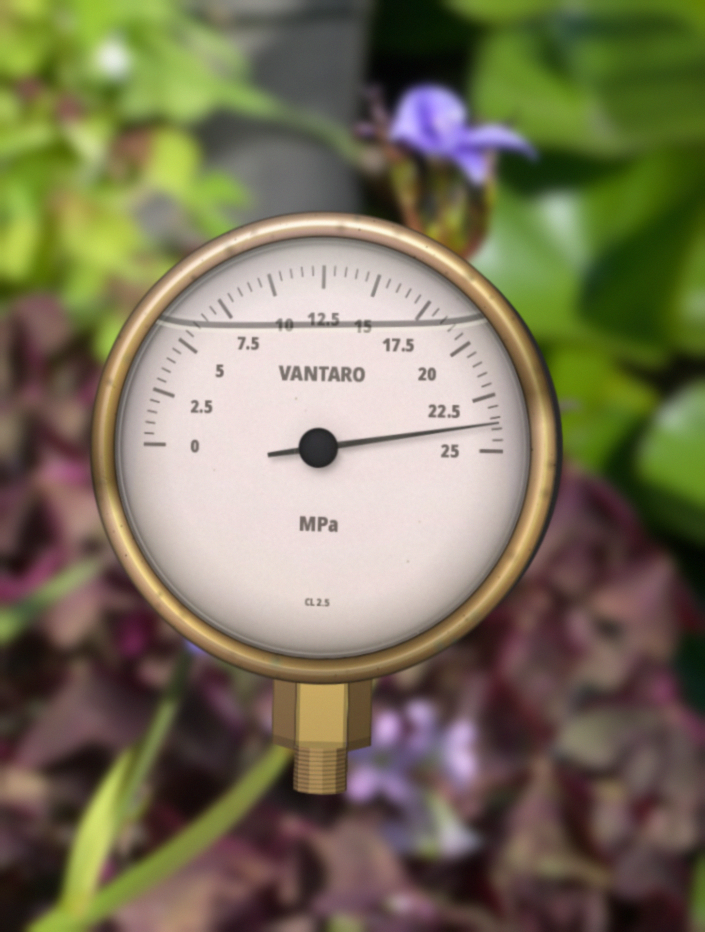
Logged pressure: 23.75MPa
